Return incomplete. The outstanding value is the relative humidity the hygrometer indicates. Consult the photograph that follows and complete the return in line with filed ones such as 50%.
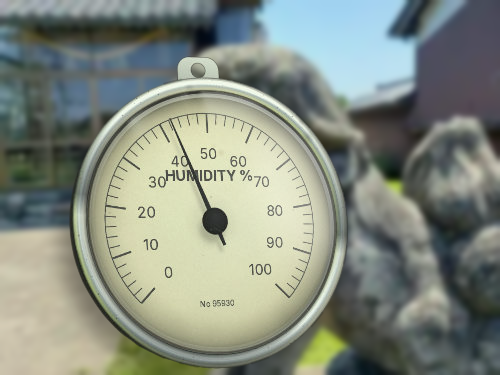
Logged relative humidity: 42%
